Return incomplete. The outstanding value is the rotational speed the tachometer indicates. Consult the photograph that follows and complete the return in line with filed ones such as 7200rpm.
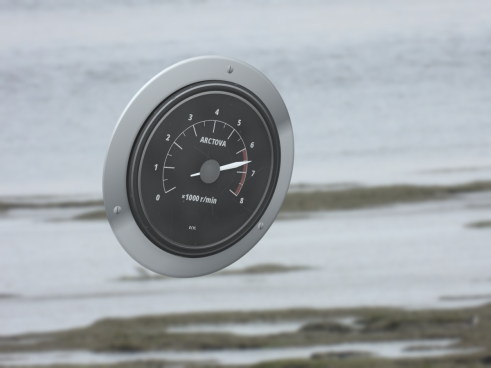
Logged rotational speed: 6500rpm
